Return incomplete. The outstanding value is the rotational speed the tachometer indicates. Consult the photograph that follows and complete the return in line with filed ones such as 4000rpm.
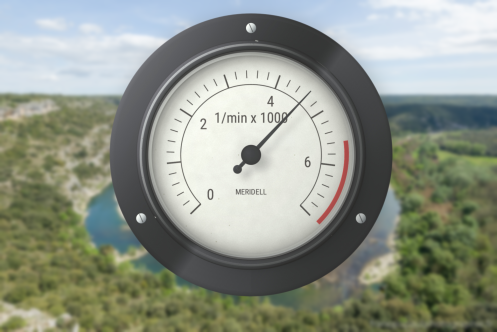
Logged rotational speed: 4600rpm
